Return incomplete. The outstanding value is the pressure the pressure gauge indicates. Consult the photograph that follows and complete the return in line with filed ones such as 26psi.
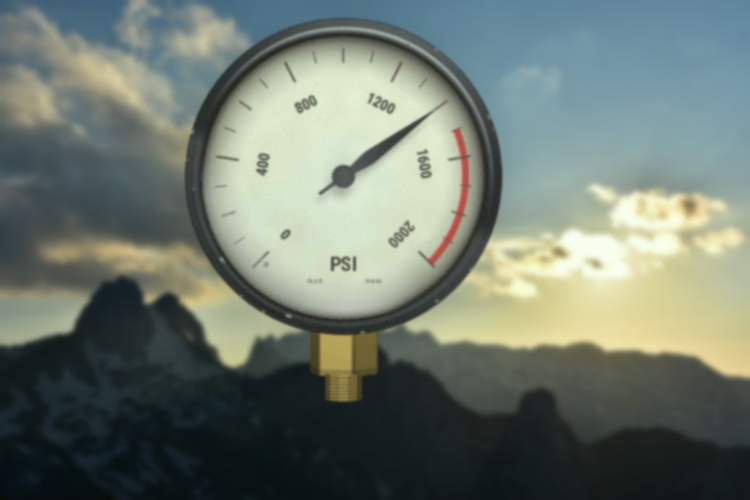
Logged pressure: 1400psi
